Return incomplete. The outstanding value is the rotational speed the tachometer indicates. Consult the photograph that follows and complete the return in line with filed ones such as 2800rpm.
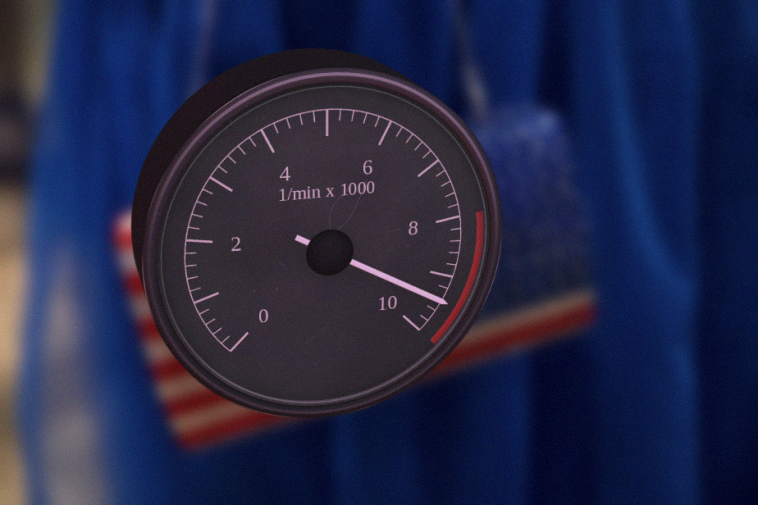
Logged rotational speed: 9400rpm
